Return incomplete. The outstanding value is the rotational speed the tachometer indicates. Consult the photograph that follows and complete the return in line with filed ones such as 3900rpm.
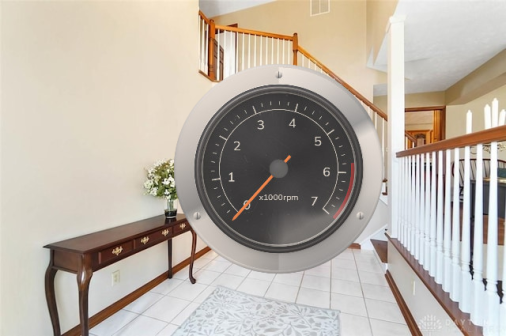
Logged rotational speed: 0rpm
